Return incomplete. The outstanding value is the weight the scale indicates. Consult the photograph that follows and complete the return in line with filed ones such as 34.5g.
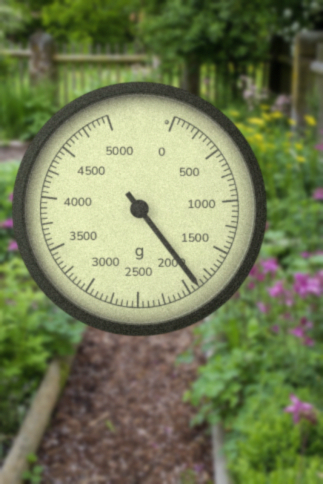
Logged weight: 1900g
